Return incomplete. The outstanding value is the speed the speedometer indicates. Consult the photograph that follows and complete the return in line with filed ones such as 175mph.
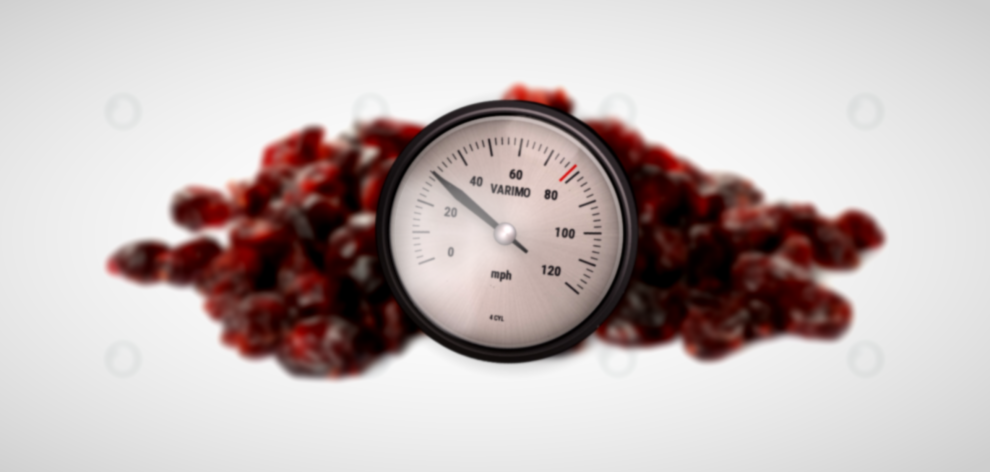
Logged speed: 30mph
